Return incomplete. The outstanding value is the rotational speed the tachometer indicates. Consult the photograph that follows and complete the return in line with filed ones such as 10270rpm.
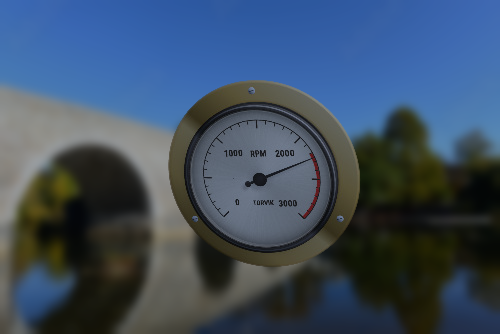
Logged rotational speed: 2250rpm
